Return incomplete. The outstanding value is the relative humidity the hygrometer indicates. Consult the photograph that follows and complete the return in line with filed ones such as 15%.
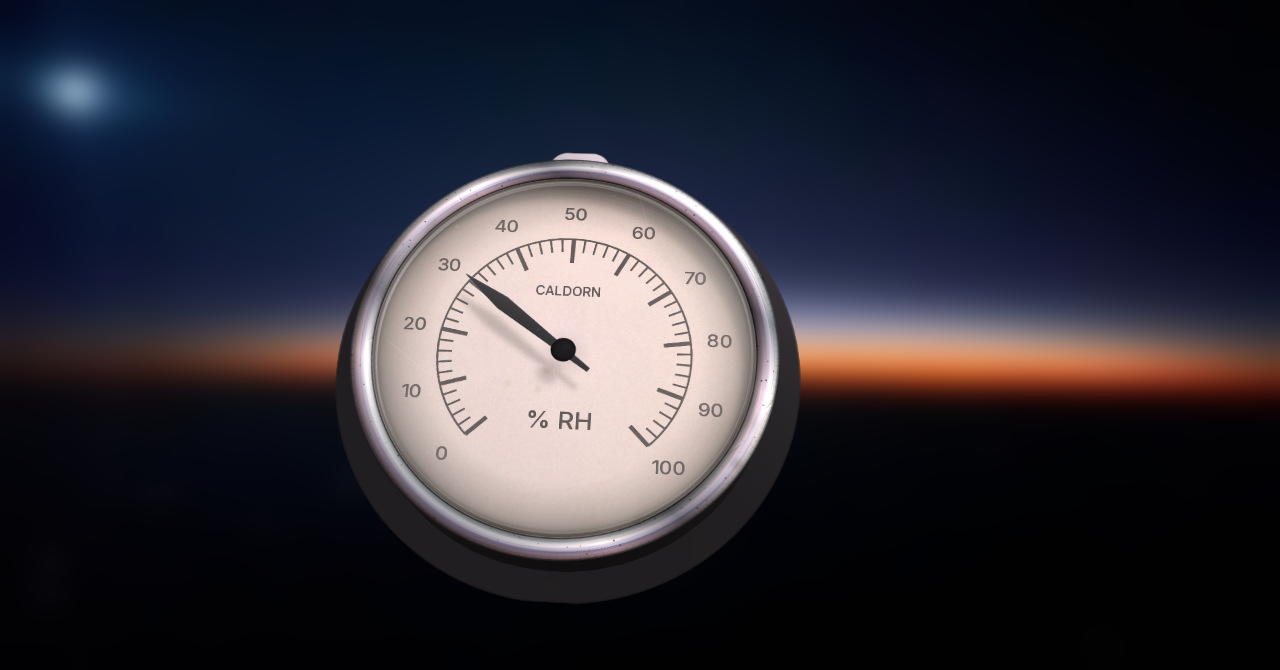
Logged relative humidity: 30%
